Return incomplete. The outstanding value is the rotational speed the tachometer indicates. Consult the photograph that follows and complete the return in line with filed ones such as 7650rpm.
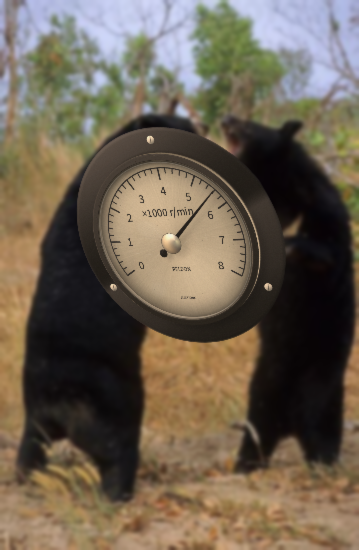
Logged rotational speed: 5600rpm
